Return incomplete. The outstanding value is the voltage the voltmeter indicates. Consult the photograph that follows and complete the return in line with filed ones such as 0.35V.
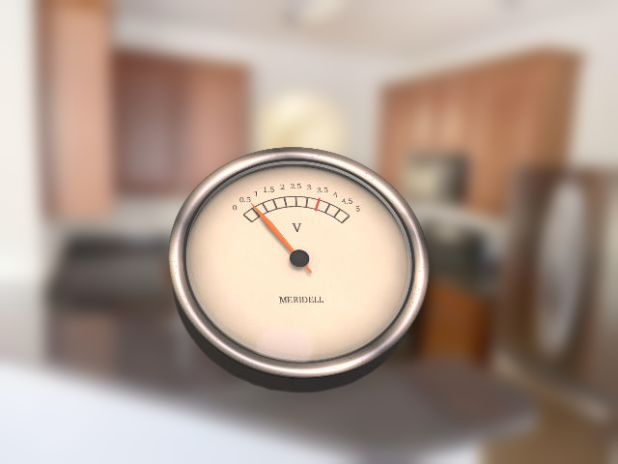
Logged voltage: 0.5V
